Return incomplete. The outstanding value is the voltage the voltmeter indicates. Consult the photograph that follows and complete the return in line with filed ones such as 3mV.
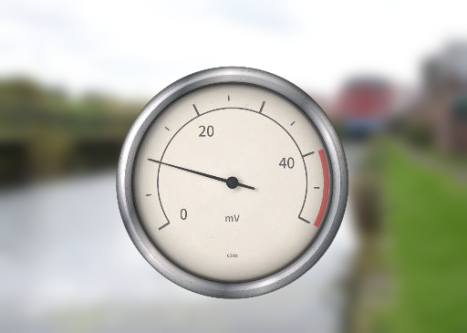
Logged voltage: 10mV
